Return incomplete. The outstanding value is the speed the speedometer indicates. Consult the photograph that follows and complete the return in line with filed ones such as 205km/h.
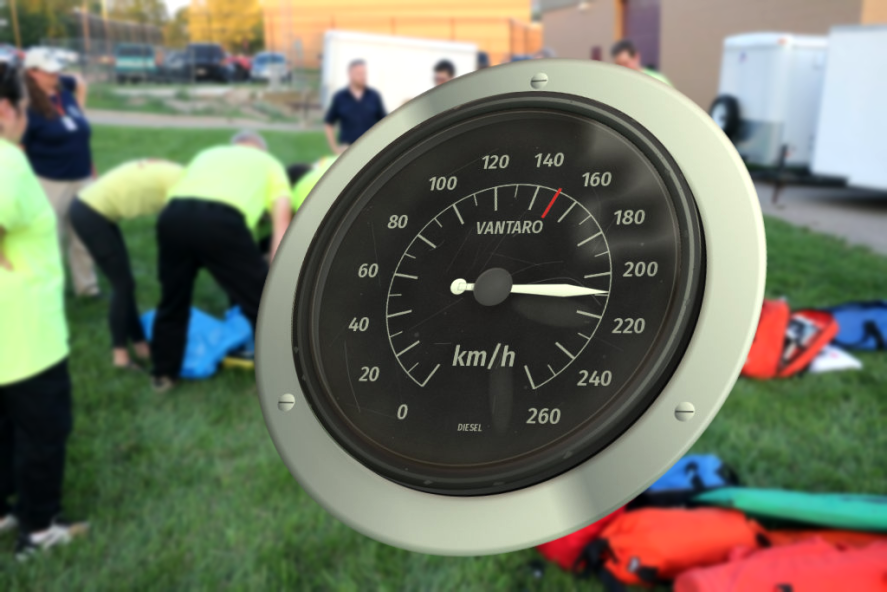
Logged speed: 210km/h
